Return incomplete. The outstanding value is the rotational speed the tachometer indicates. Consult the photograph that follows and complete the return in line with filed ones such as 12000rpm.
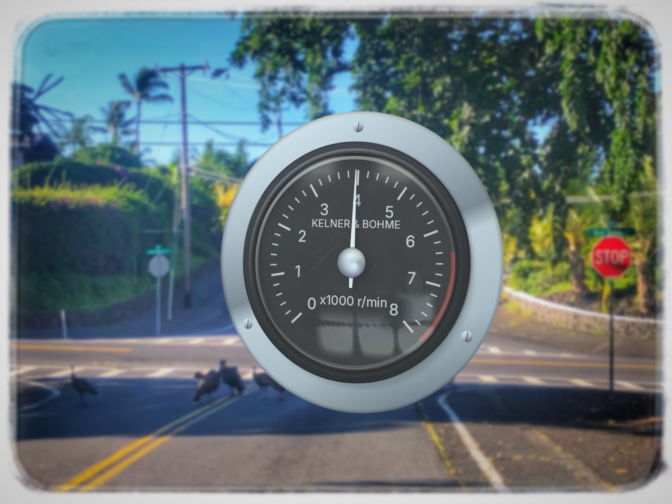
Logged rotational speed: 4000rpm
